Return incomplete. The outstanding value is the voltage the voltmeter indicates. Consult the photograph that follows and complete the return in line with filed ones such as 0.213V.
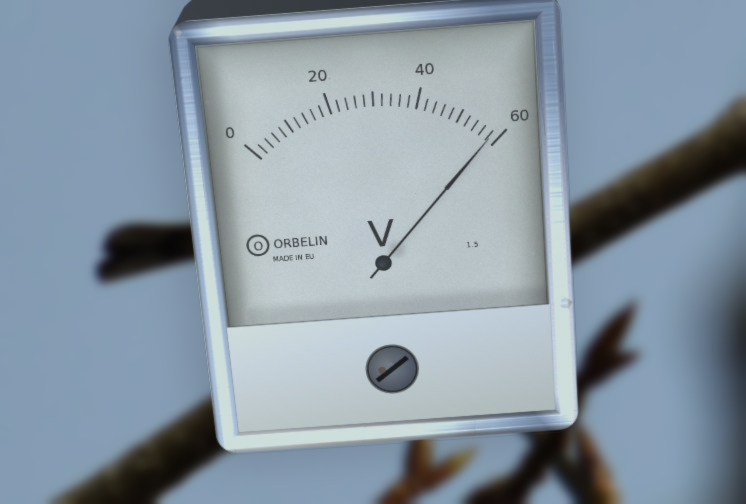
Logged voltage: 58V
